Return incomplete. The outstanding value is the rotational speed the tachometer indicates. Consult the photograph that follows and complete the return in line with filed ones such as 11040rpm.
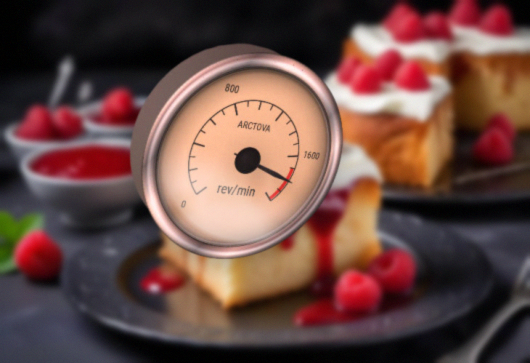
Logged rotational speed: 1800rpm
